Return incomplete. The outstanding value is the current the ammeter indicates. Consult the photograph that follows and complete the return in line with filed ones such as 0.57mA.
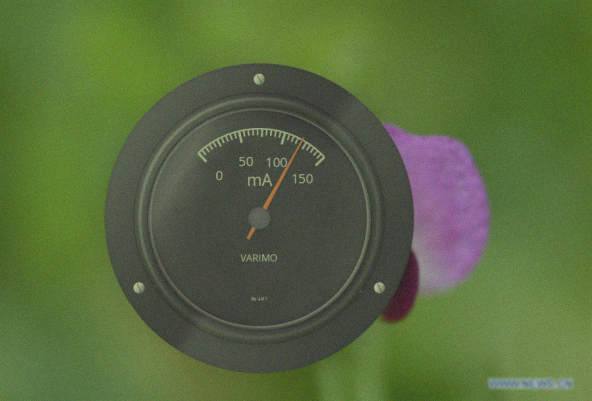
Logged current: 120mA
